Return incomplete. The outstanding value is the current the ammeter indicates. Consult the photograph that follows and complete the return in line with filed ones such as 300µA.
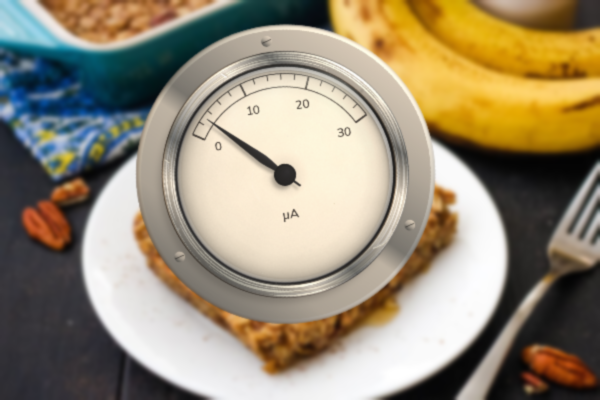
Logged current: 3µA
